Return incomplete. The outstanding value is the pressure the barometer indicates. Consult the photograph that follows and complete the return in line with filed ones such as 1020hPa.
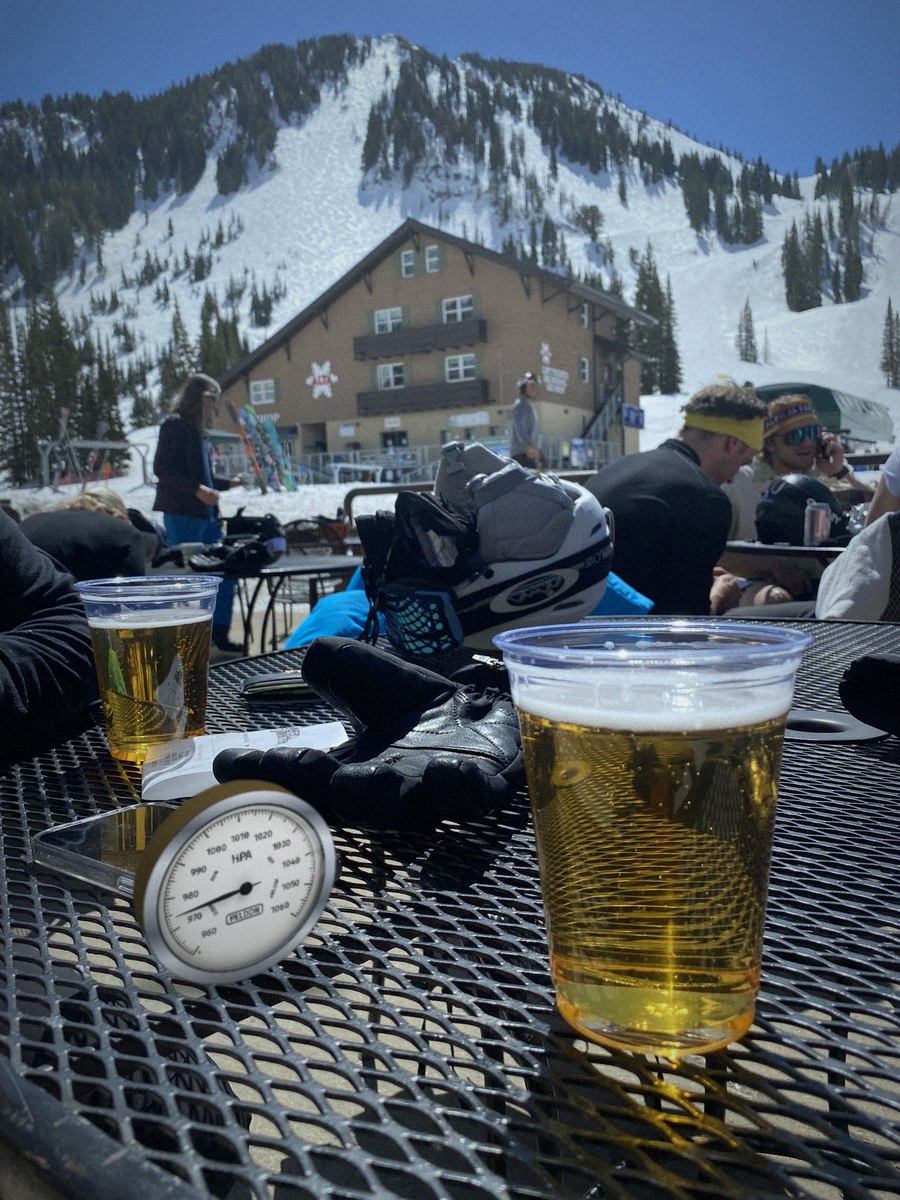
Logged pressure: 975hPa
